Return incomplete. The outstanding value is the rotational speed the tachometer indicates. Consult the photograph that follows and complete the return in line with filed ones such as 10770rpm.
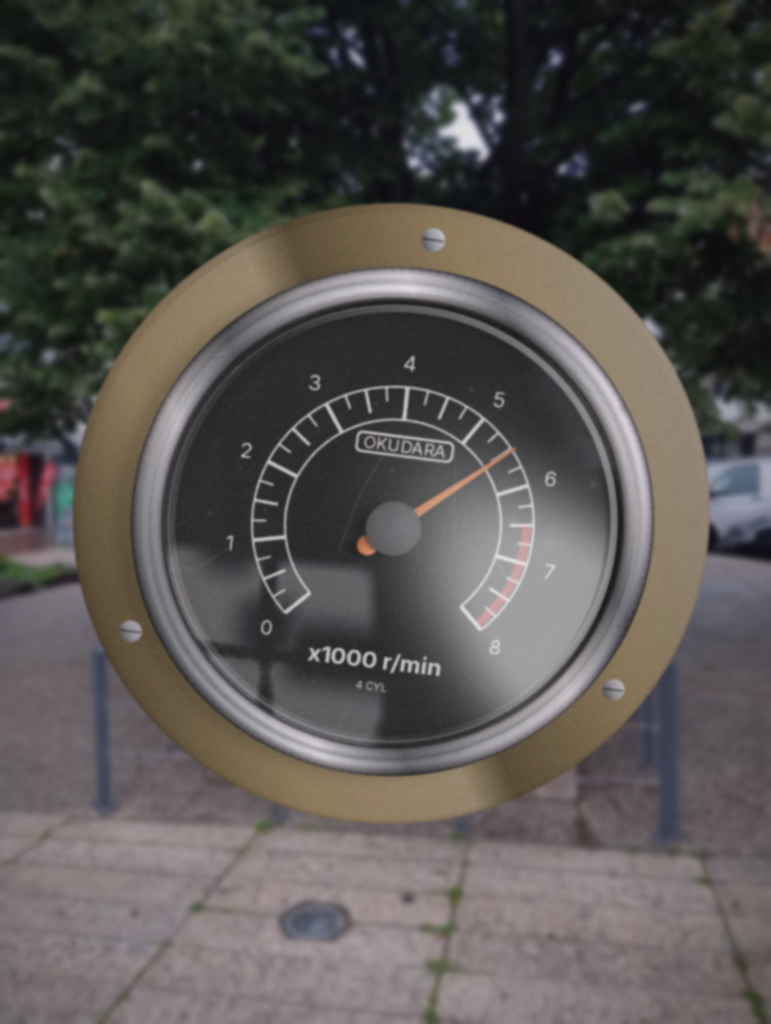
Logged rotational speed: 5500rpm
